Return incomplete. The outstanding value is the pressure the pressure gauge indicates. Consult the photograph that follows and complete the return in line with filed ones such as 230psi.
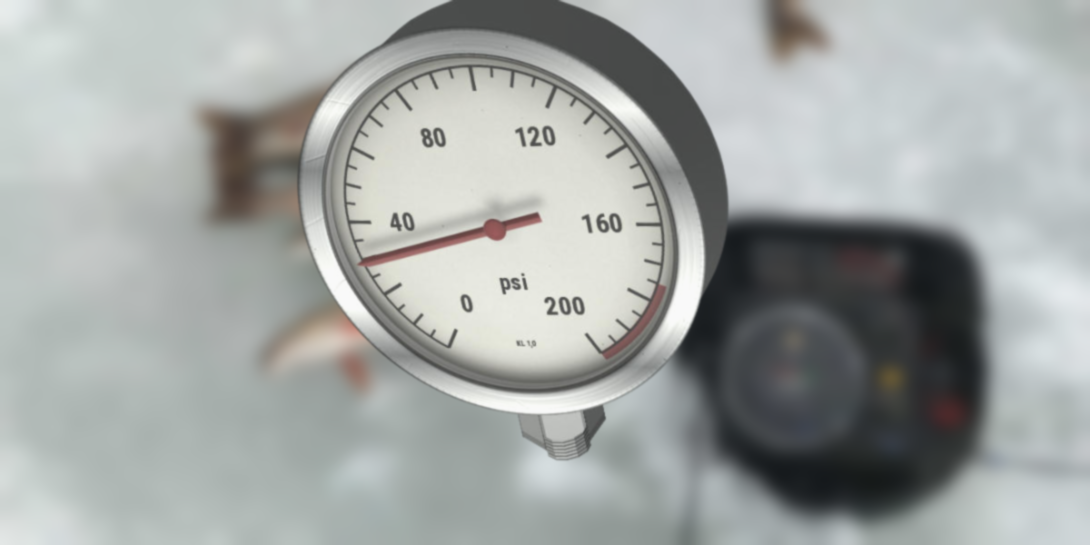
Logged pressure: 30psi
